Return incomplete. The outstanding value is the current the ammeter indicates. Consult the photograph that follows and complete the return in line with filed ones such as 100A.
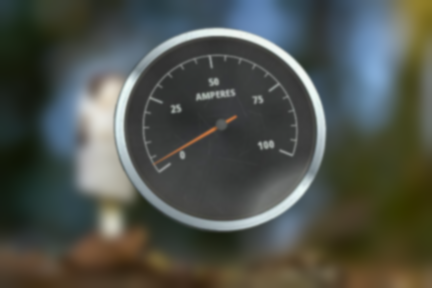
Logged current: 2.5A
